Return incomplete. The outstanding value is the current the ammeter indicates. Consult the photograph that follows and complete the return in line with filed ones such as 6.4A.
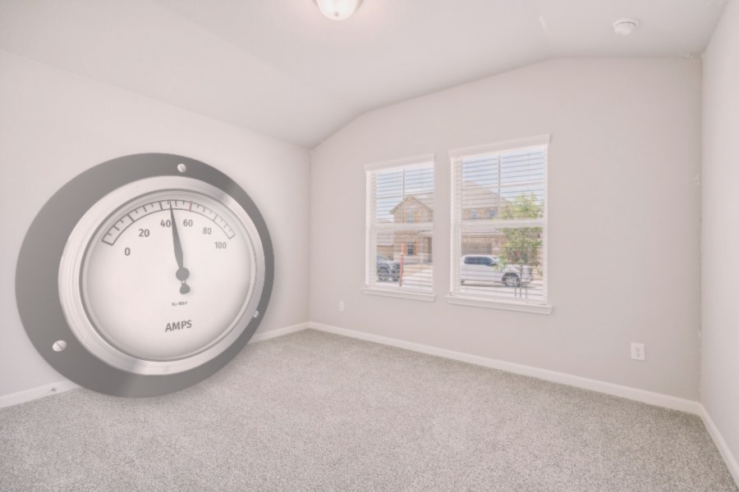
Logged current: 45A
